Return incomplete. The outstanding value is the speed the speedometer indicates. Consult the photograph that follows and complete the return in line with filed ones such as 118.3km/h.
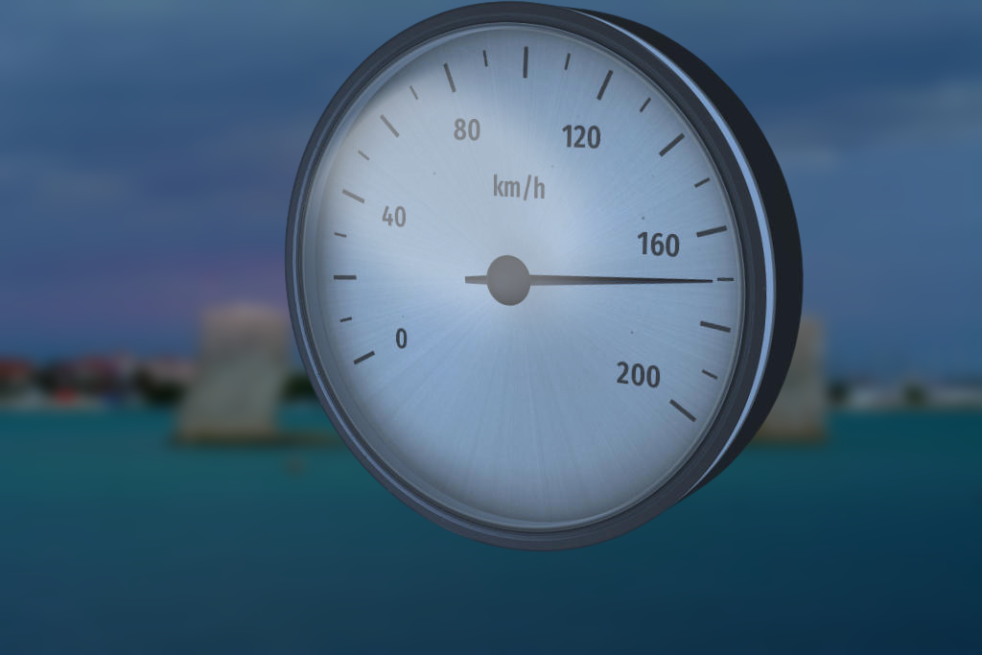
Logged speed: 170km/h
